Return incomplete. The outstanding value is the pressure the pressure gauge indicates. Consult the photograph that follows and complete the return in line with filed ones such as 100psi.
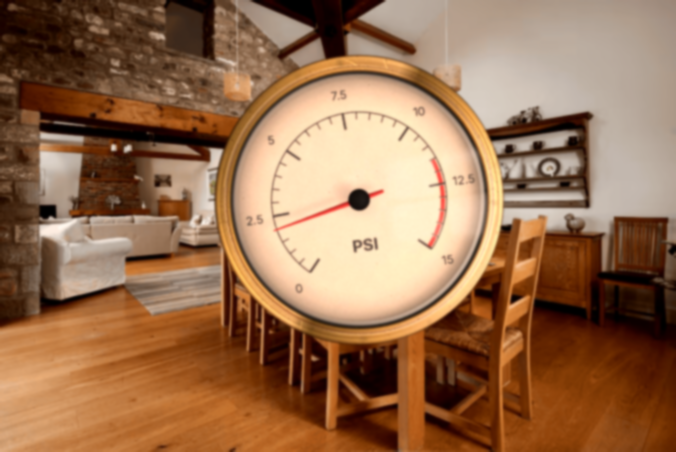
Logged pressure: 2psi
